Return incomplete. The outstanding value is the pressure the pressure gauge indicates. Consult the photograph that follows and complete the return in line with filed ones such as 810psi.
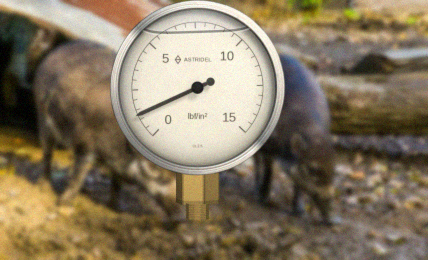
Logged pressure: 1.25psi
